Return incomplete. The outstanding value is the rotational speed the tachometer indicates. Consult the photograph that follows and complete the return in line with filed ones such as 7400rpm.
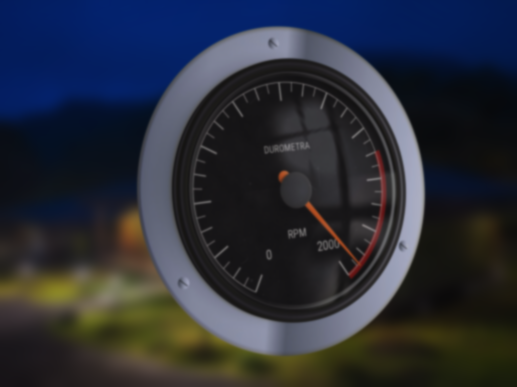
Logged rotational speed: 1950rpm
